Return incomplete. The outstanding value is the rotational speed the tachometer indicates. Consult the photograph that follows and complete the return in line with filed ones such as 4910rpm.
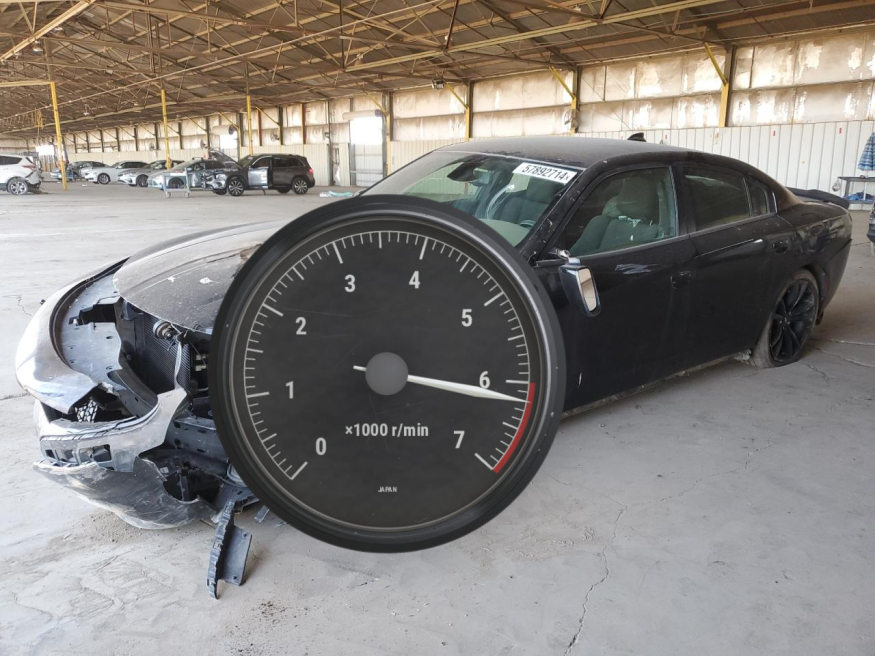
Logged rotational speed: 6200rpm
